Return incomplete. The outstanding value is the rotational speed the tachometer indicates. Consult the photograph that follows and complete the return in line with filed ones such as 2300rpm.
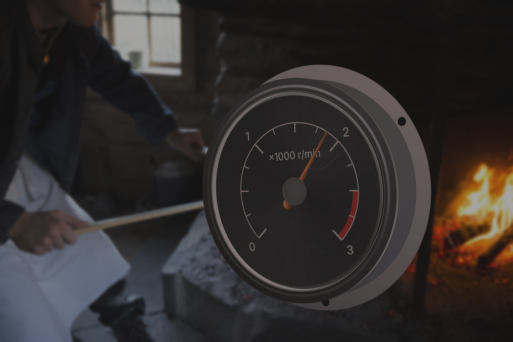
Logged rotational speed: 1875rpm
